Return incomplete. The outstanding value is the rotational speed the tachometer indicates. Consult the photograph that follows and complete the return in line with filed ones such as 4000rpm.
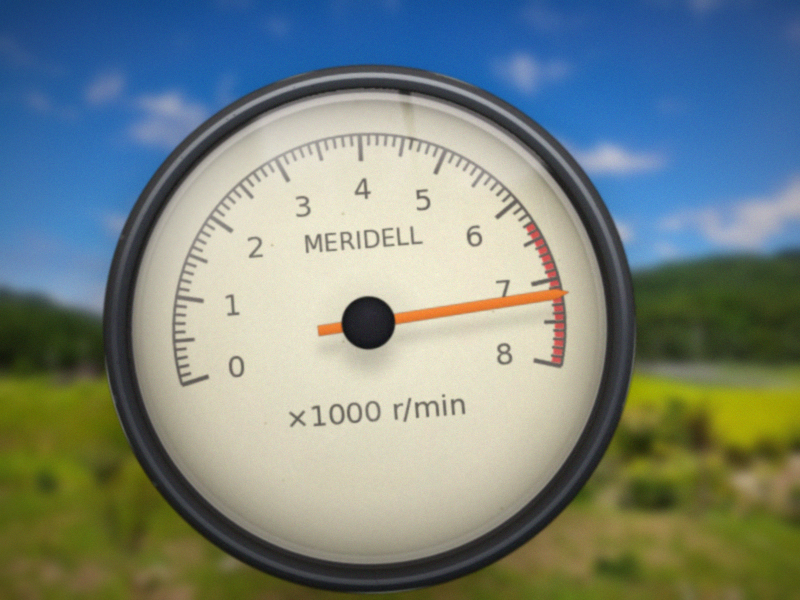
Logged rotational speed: 7200rpm
